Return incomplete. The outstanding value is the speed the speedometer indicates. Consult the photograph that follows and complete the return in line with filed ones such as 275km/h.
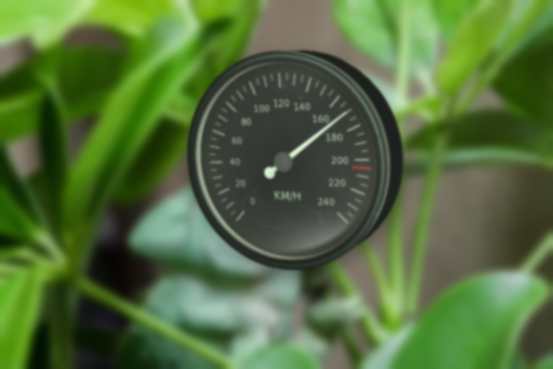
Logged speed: 170km/h
